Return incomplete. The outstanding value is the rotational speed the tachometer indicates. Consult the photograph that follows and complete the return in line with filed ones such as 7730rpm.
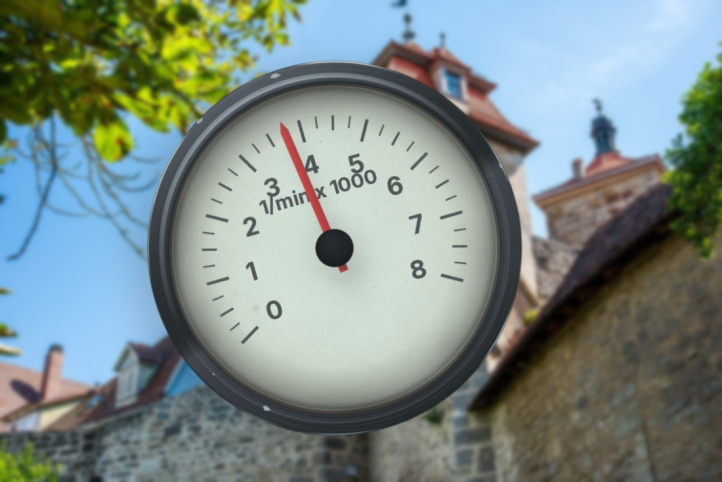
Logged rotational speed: 3750rpm
